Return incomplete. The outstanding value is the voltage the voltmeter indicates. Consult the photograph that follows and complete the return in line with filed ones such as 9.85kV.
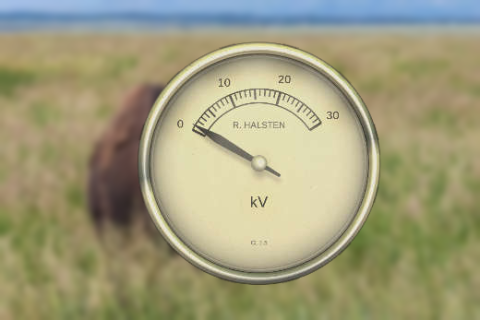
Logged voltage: 1kV
